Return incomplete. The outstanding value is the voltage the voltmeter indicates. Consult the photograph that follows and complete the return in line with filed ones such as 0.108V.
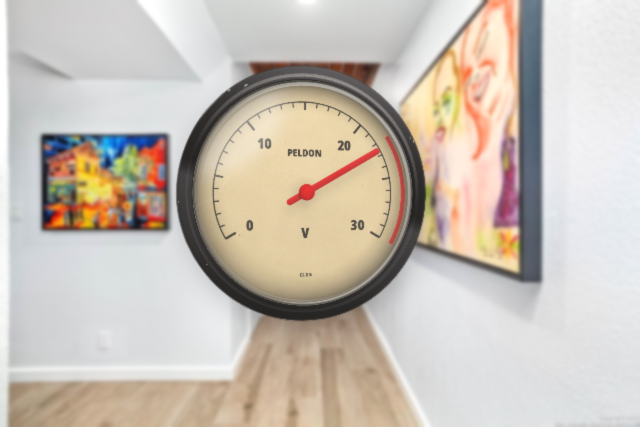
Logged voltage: 22.5V
